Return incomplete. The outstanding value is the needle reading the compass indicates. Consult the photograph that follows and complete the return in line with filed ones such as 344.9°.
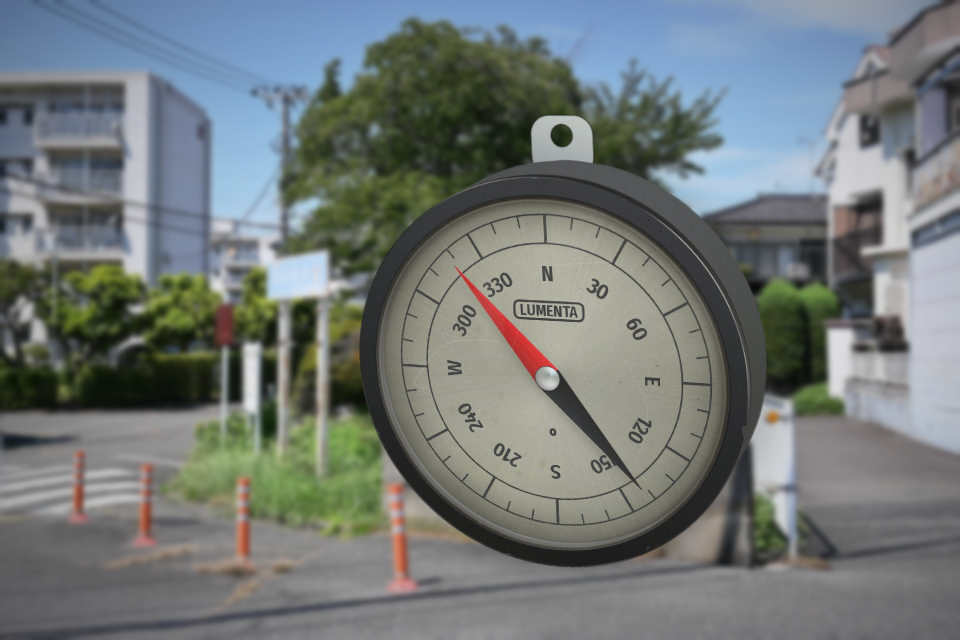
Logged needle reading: 320°
